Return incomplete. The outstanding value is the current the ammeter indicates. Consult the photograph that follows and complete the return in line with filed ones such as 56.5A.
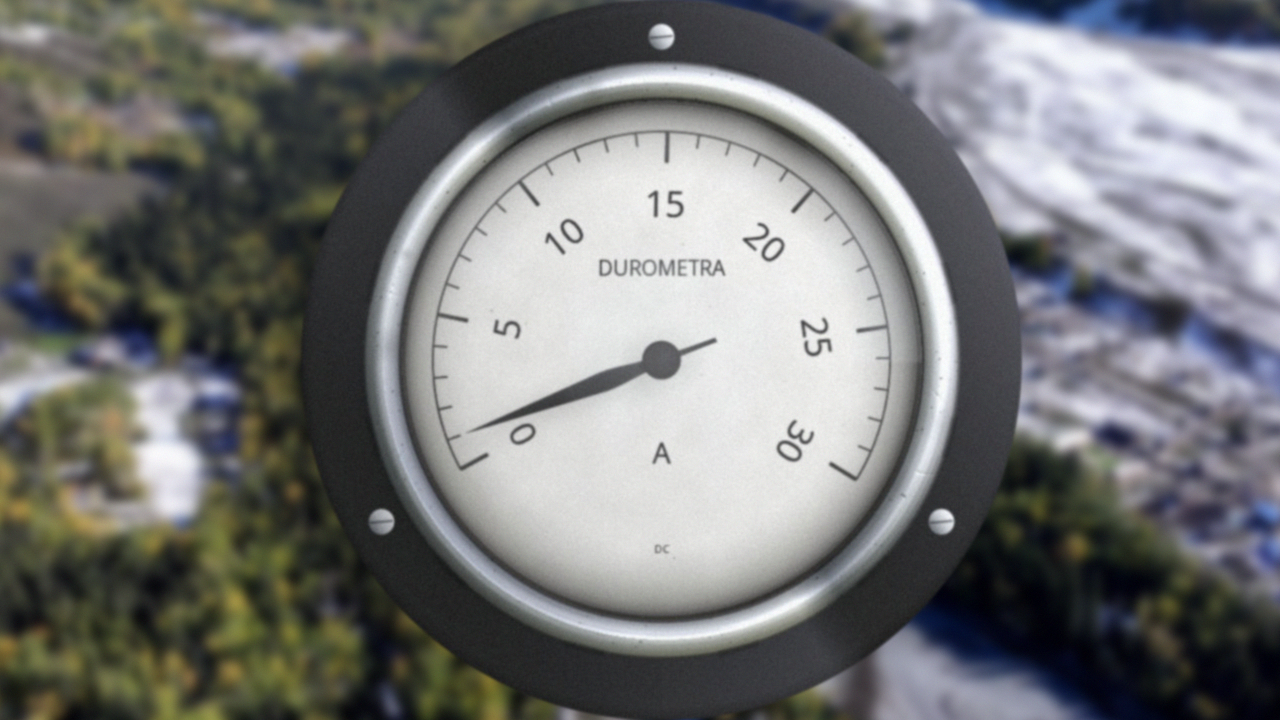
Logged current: 1A
